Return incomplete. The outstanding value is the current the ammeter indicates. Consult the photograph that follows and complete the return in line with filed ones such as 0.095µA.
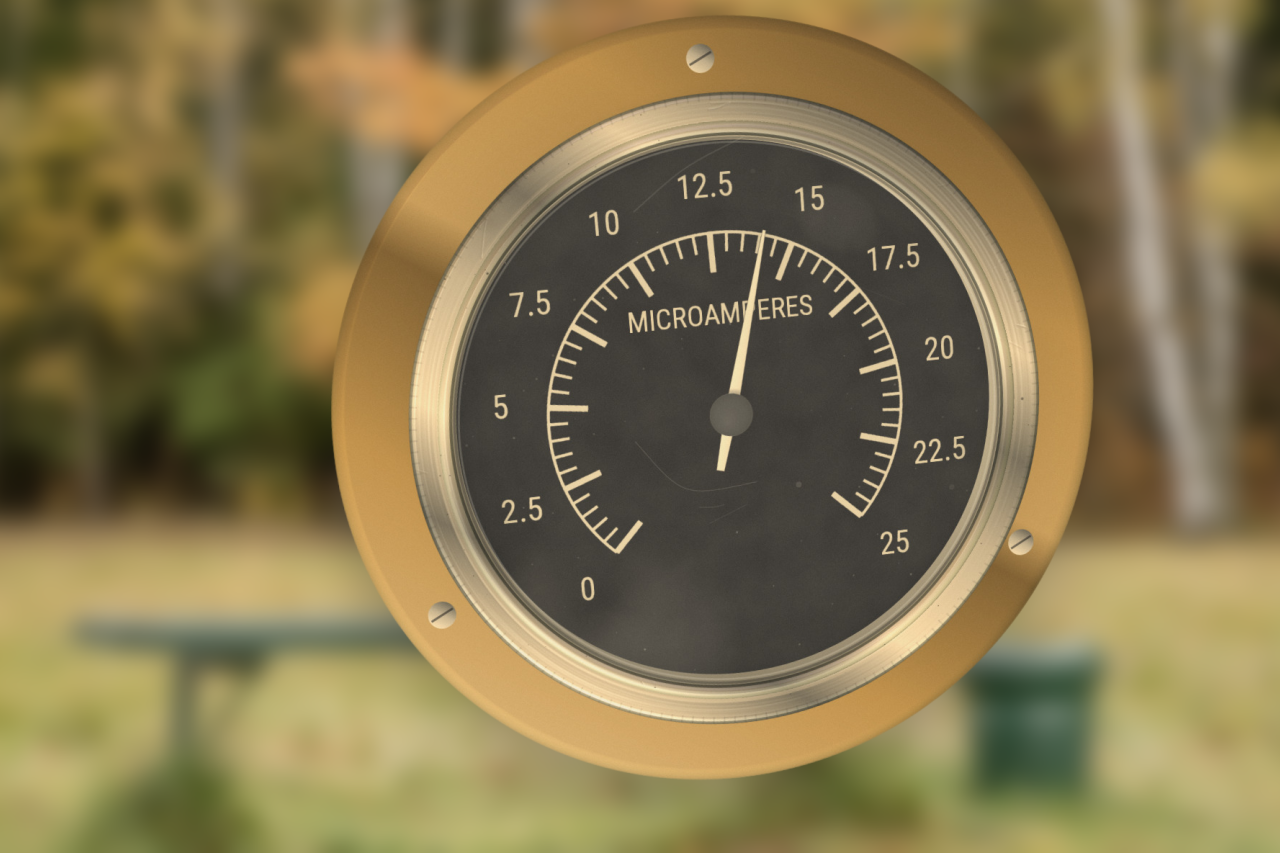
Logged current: 14µA
